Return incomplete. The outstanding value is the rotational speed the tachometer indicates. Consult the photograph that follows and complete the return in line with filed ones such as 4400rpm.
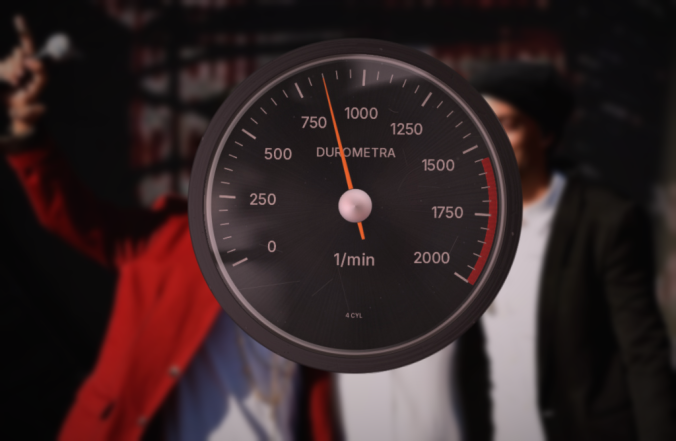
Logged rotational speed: 850rpm
